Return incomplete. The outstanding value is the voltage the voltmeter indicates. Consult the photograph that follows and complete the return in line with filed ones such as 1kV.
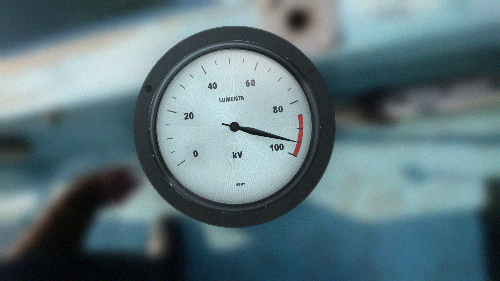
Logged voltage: 95kV
